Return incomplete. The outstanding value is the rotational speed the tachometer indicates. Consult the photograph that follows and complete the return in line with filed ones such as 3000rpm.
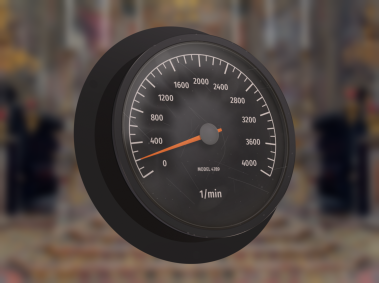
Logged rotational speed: 200rpm
